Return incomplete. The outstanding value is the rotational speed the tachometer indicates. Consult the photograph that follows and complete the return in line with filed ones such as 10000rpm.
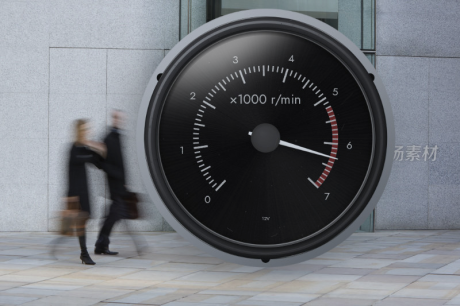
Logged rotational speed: 6300rpm
